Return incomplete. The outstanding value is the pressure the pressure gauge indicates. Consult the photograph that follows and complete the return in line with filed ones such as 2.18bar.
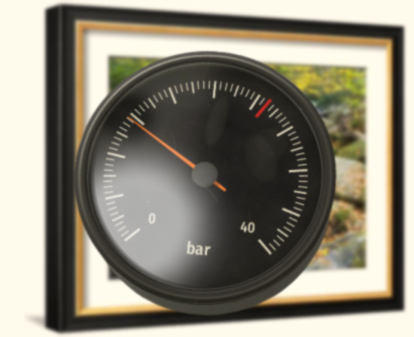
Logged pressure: 11.5bar
